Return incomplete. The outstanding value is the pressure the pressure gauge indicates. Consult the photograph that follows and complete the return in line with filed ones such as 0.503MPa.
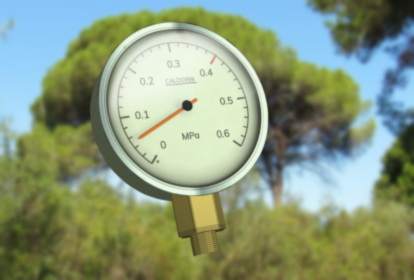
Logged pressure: 0.05MPa
